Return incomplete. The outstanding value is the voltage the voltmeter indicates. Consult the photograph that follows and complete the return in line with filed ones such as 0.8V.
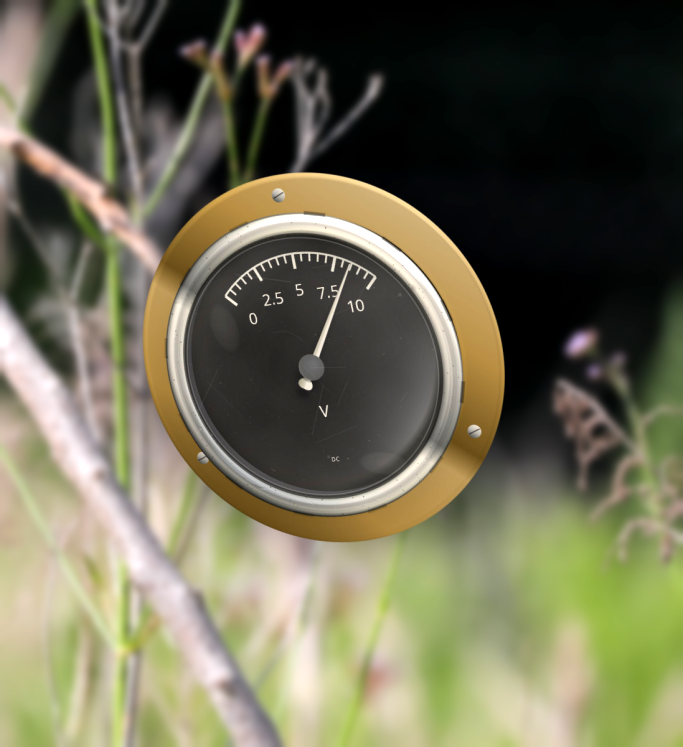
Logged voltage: 8.5V
